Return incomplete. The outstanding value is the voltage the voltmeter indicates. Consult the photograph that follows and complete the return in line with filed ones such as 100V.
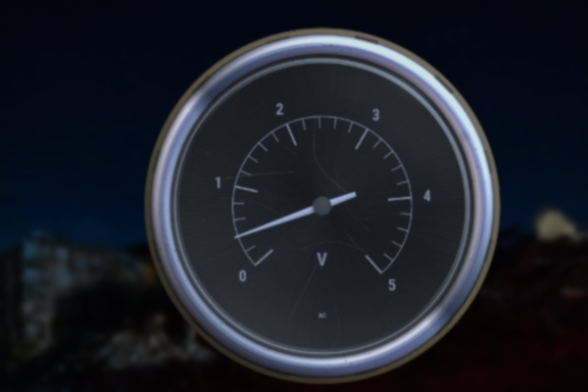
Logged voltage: 0.4V
